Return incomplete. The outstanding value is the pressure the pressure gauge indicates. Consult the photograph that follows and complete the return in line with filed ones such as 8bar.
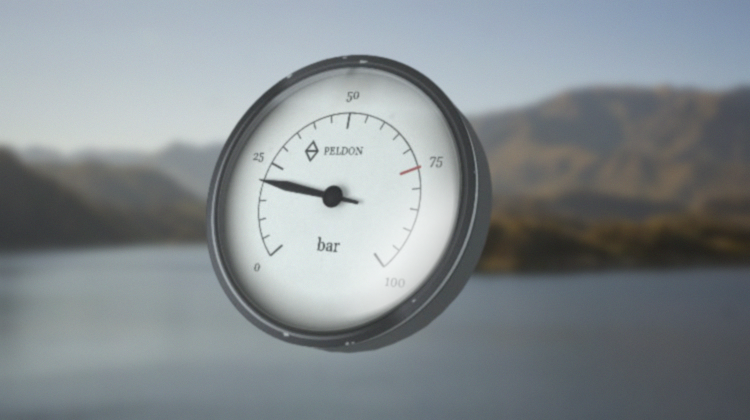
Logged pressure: 20bar
